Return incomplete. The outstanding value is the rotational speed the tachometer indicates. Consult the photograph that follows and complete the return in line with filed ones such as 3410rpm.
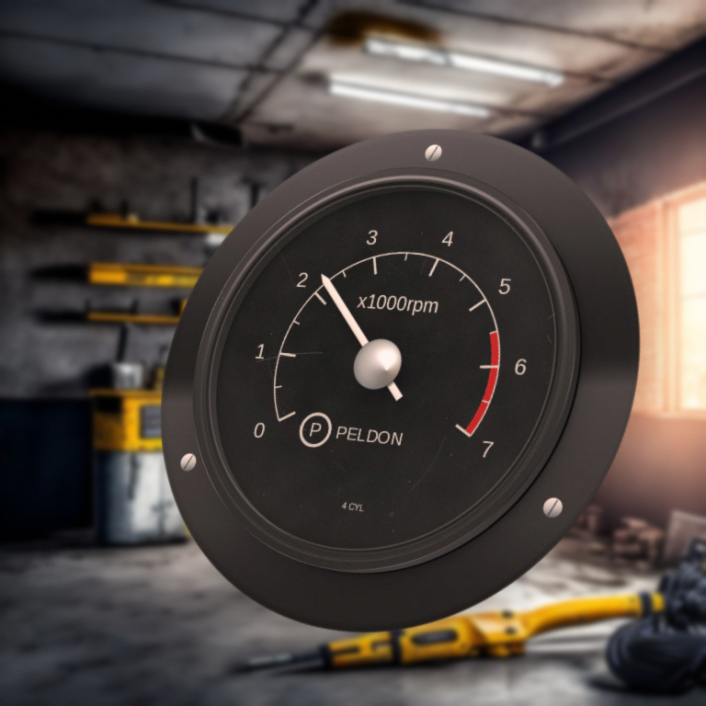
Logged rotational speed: 2250rpm
